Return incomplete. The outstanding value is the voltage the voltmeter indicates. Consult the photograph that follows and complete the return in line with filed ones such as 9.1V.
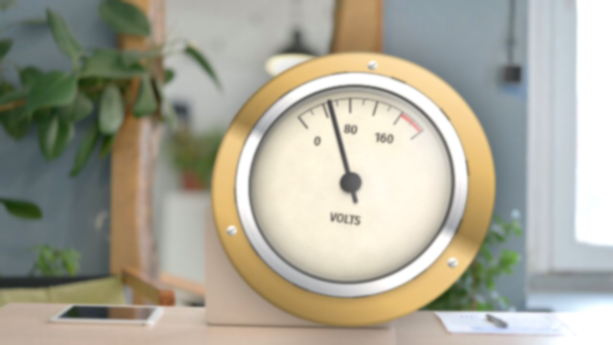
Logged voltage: 50V
